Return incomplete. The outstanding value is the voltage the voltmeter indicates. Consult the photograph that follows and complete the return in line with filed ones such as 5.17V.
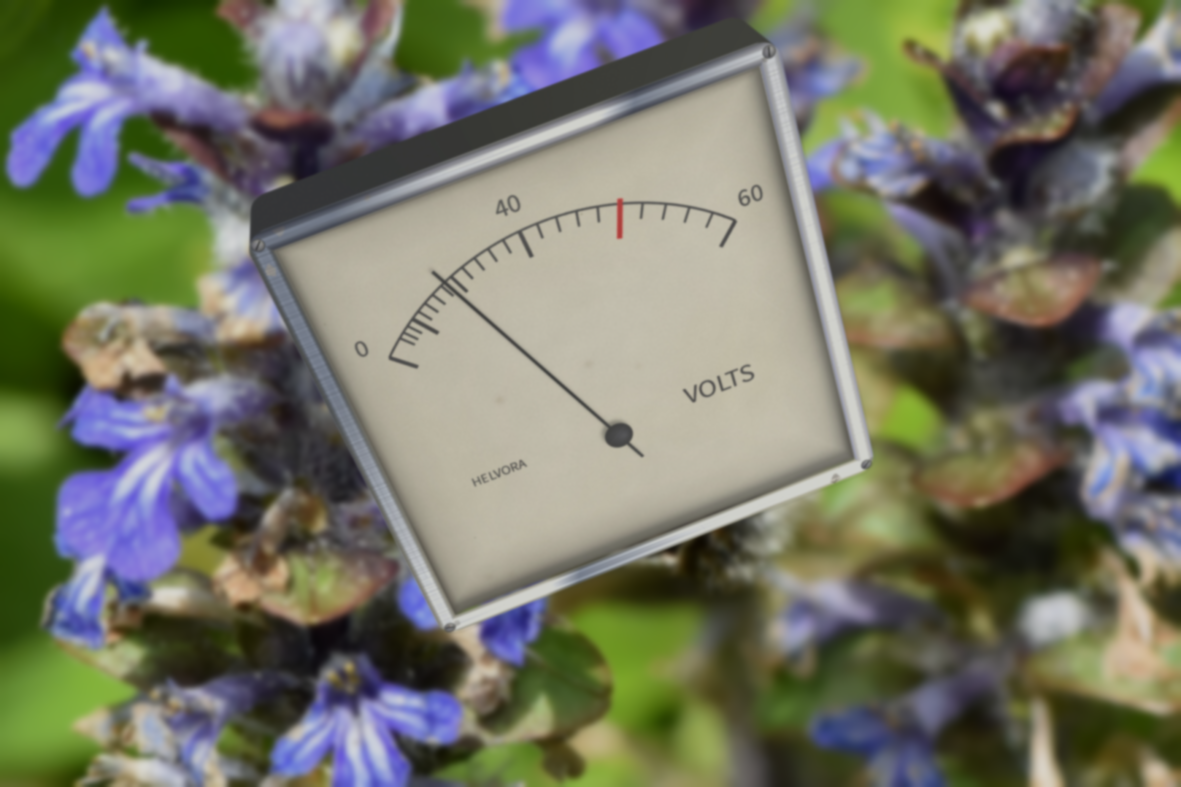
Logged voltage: 29V
